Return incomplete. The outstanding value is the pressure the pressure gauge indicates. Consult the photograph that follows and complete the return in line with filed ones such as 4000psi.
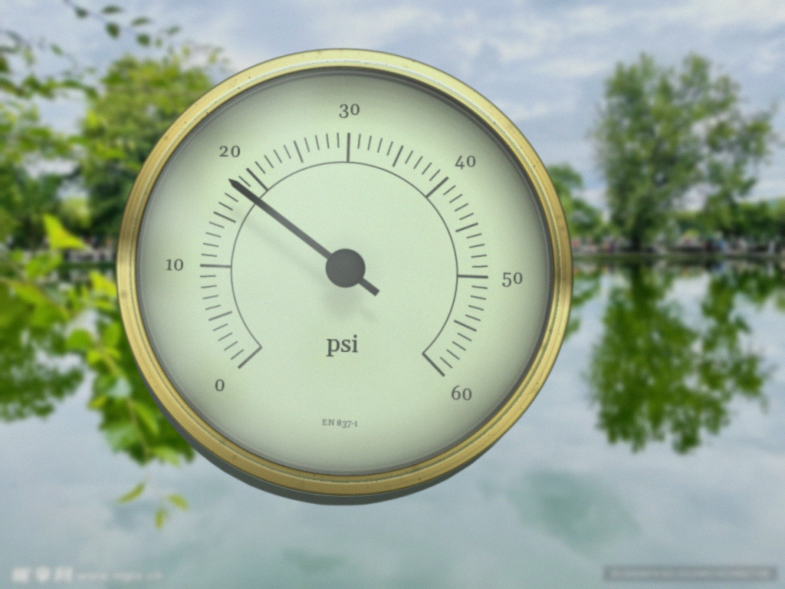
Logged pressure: 18psi
